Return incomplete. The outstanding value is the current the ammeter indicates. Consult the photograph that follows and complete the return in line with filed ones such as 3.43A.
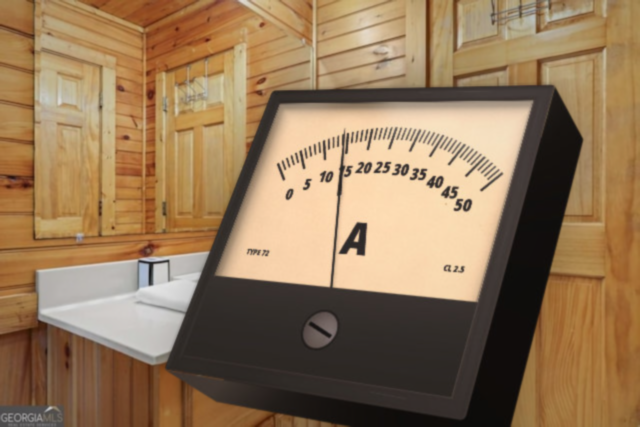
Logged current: 15A
